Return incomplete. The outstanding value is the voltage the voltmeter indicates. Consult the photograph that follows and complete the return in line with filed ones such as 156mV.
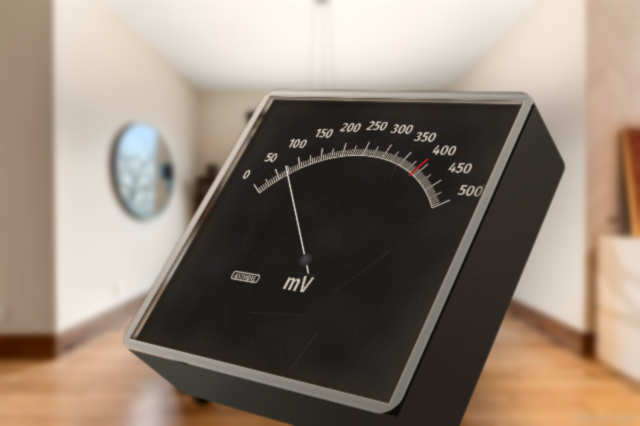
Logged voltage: 75mV
